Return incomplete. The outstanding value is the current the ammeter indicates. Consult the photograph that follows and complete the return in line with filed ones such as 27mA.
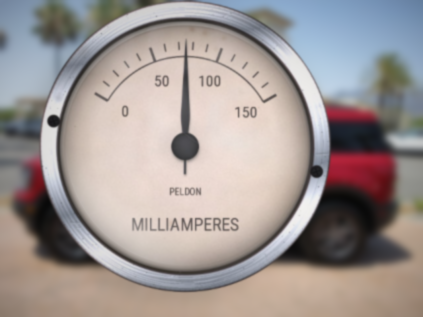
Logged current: 75mA
